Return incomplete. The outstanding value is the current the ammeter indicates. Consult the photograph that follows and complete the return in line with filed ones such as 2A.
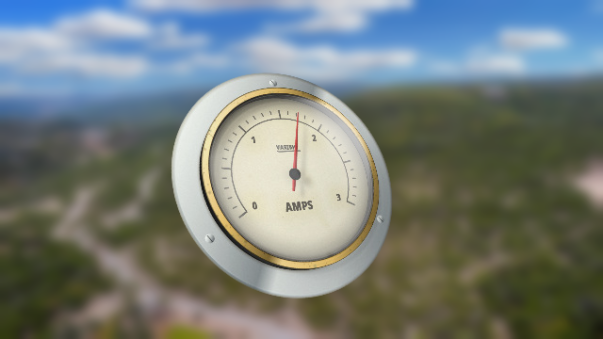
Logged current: 1.7A
